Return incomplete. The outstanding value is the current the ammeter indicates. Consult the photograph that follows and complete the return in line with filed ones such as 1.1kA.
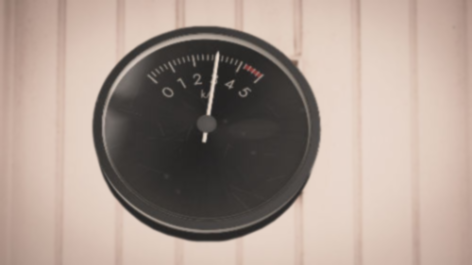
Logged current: 3kA
